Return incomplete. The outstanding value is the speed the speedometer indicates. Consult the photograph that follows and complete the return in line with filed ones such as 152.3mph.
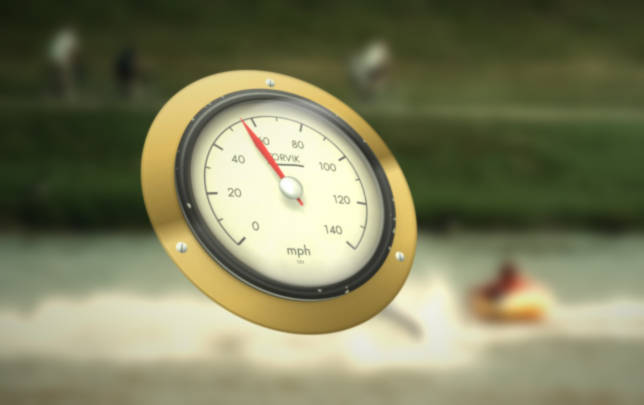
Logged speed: 55mph
